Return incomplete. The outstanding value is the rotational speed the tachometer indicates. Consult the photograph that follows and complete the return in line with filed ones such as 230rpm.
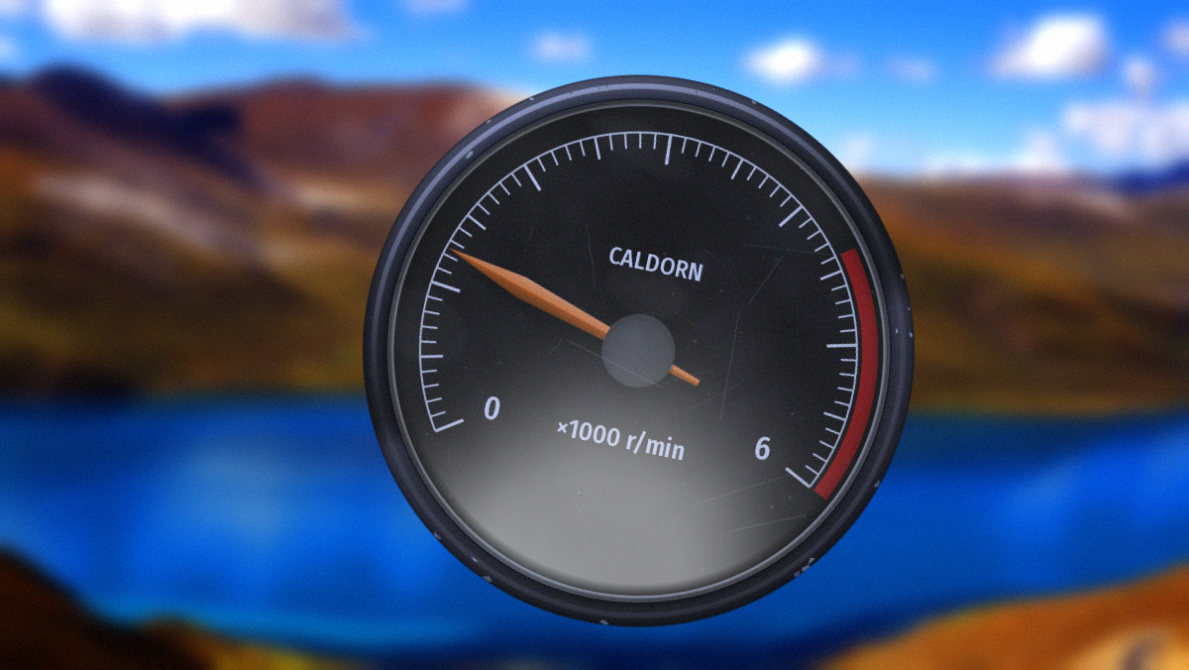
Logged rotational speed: 1250rpm
